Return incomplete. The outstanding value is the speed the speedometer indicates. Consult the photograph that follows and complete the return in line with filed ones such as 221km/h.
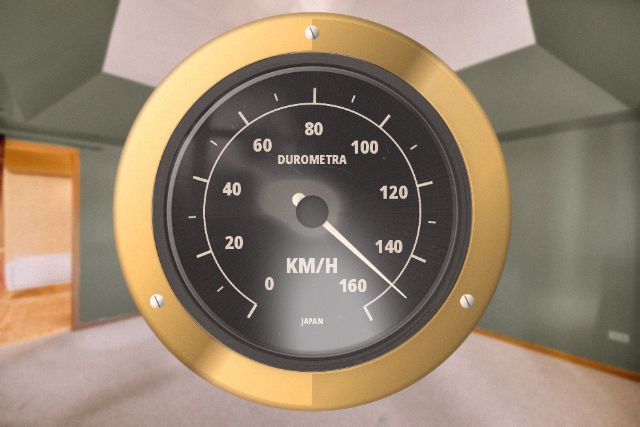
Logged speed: 150km/h
